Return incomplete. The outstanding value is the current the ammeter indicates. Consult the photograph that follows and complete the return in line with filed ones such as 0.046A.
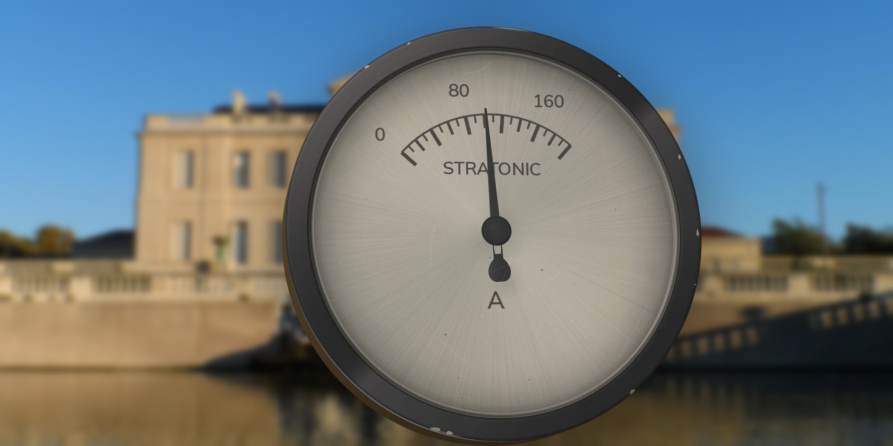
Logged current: 100A
